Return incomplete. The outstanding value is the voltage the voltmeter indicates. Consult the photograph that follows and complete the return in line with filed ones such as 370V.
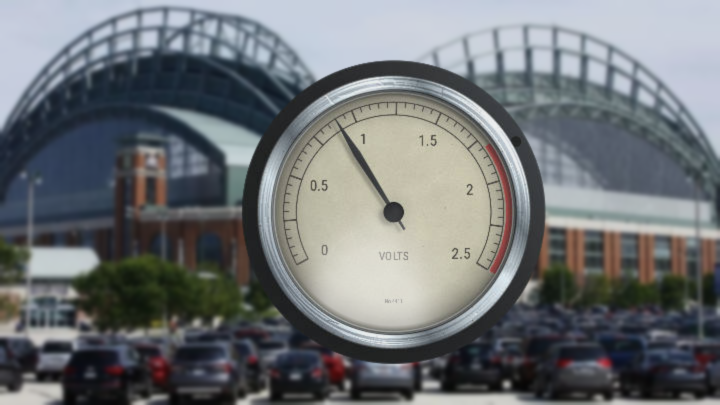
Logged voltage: 0.9V
